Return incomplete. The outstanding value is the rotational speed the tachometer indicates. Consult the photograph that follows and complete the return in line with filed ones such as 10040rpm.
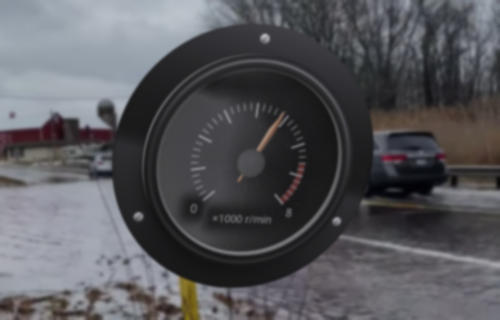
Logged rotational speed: 4800rpm
